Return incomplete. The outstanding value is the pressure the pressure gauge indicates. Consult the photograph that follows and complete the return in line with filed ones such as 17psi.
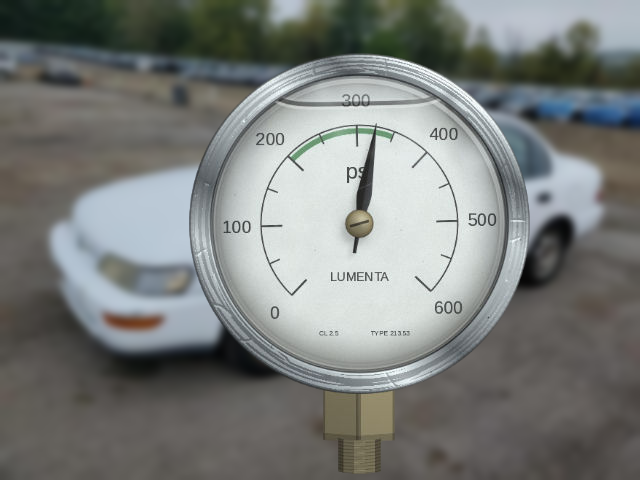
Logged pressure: 325psi
